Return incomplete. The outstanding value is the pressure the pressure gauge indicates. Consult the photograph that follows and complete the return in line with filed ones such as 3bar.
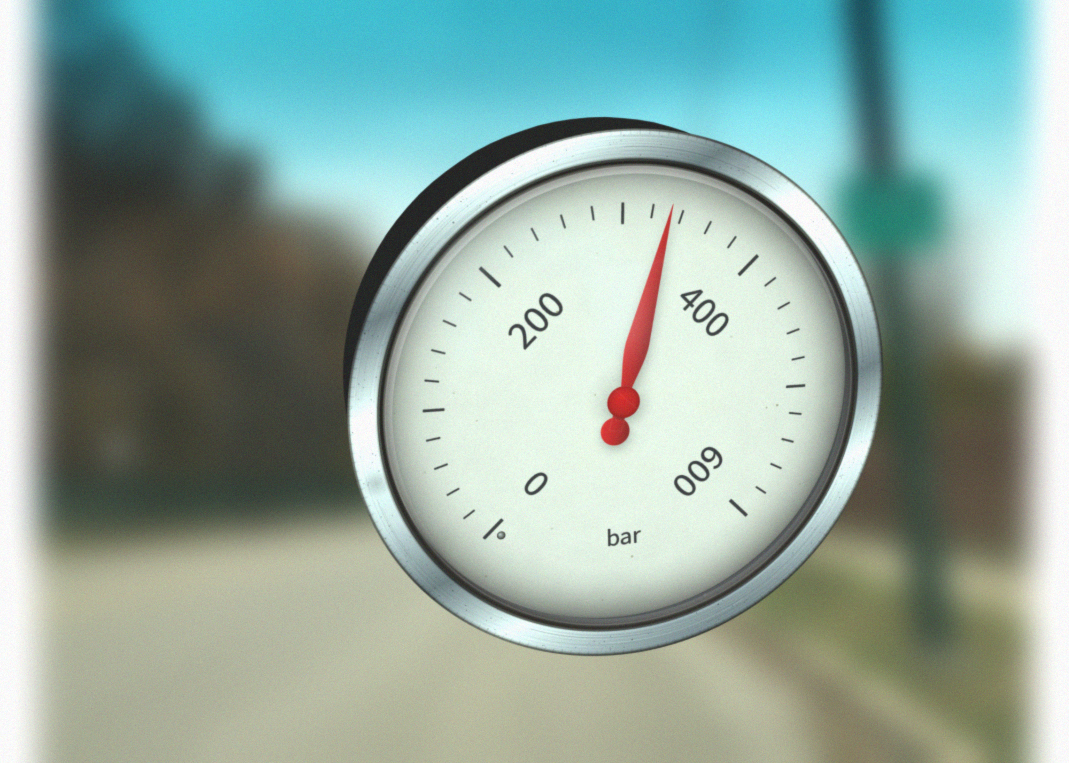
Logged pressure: 330bar
